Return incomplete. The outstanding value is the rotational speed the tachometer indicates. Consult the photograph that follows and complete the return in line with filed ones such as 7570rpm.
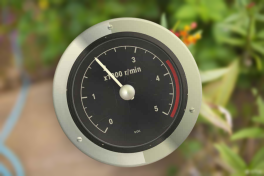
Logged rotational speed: 2000rpm
